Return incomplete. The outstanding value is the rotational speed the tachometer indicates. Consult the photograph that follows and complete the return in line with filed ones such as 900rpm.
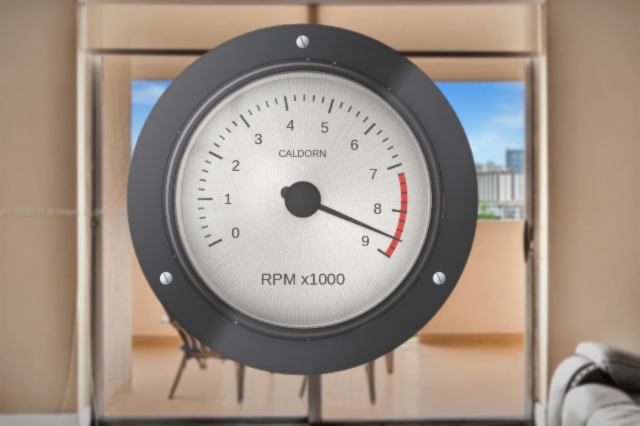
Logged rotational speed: 8600rpm
